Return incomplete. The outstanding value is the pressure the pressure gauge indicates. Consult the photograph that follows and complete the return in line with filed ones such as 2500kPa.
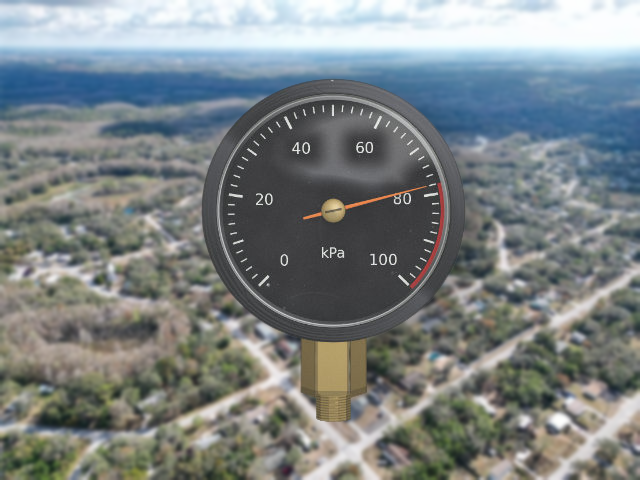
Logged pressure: 78kPa
